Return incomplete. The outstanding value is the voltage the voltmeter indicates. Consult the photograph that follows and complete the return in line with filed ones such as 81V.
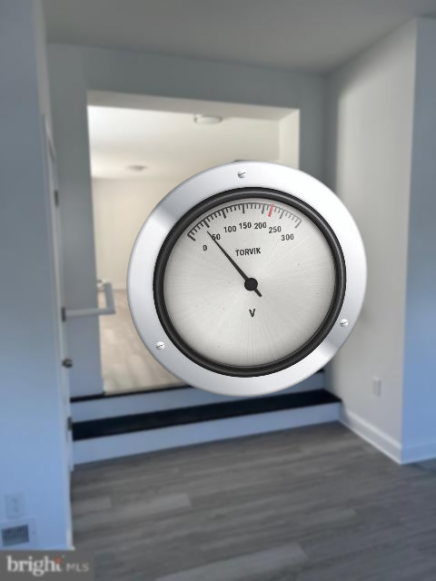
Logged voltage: 40V
